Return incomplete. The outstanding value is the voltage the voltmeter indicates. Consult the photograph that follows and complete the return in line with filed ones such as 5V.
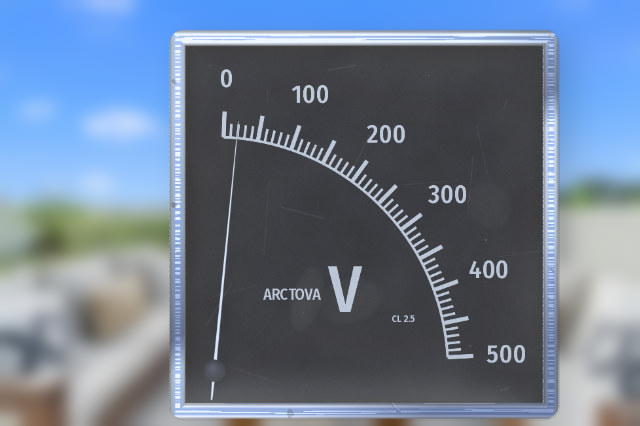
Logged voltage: 20V
